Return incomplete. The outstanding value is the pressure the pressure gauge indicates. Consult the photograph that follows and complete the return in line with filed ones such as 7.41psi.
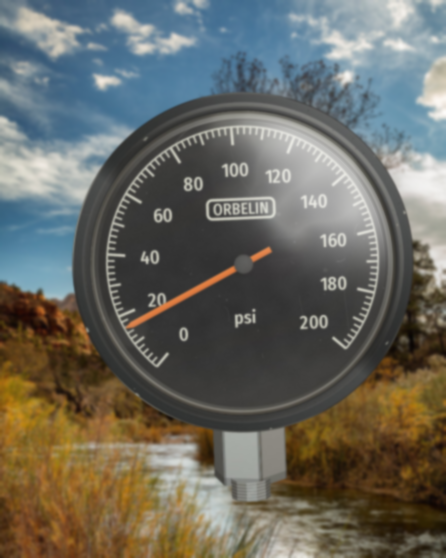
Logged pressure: 16psi
